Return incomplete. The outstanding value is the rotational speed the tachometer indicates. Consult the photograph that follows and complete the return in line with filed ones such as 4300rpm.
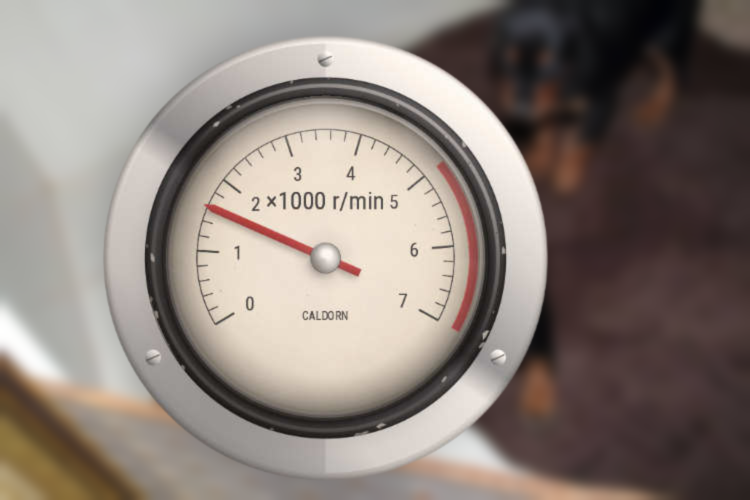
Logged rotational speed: 1600rpm
